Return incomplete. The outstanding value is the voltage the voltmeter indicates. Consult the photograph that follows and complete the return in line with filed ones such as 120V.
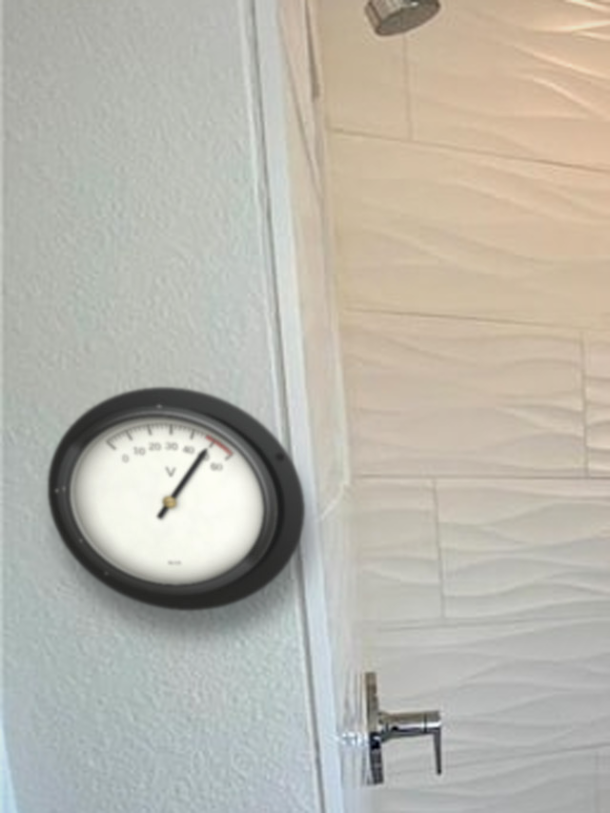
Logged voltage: 50V
